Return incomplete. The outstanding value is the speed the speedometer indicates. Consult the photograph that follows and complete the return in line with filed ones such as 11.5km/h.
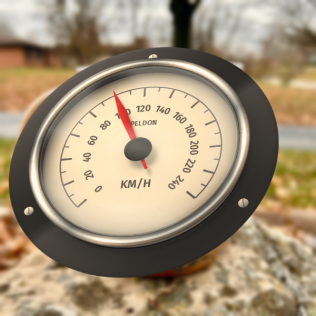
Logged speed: 100km/h
